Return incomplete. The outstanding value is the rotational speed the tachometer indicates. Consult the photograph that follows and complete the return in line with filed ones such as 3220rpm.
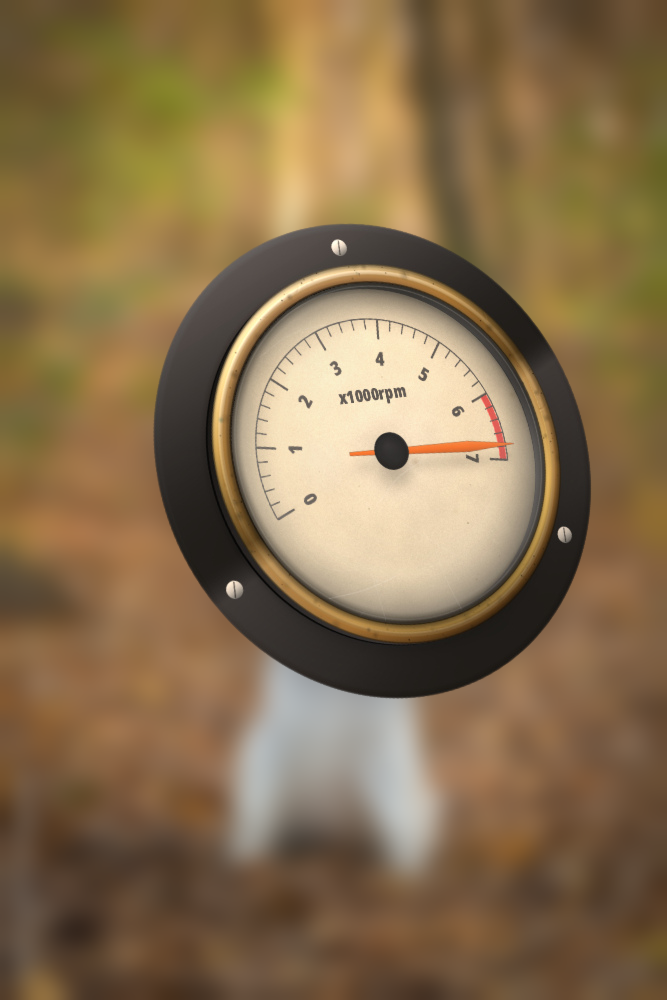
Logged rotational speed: 6800rpm
